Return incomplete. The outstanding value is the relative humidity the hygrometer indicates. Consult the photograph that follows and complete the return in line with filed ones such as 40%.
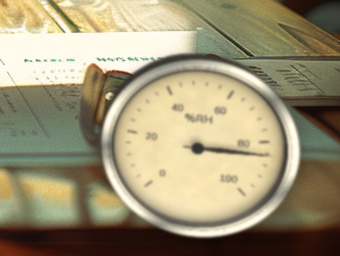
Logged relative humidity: 84%
